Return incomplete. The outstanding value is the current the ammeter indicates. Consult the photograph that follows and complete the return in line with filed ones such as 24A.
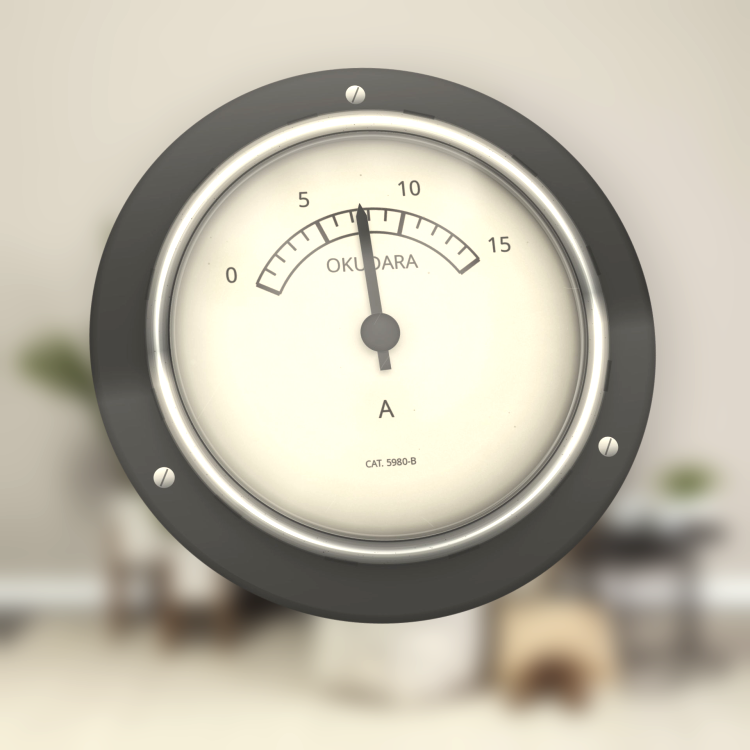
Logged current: 7.5A
